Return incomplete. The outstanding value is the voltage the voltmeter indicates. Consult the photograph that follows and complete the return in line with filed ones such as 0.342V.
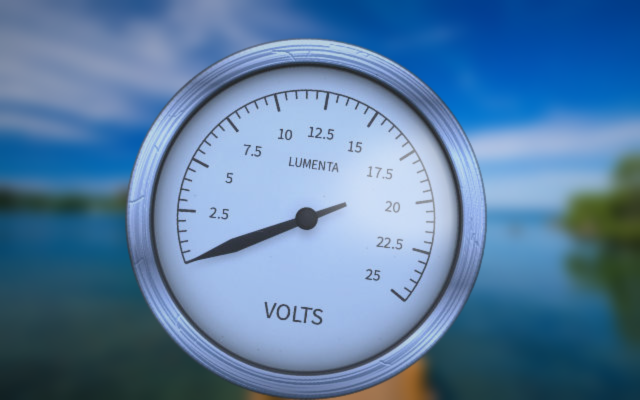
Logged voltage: 0V
